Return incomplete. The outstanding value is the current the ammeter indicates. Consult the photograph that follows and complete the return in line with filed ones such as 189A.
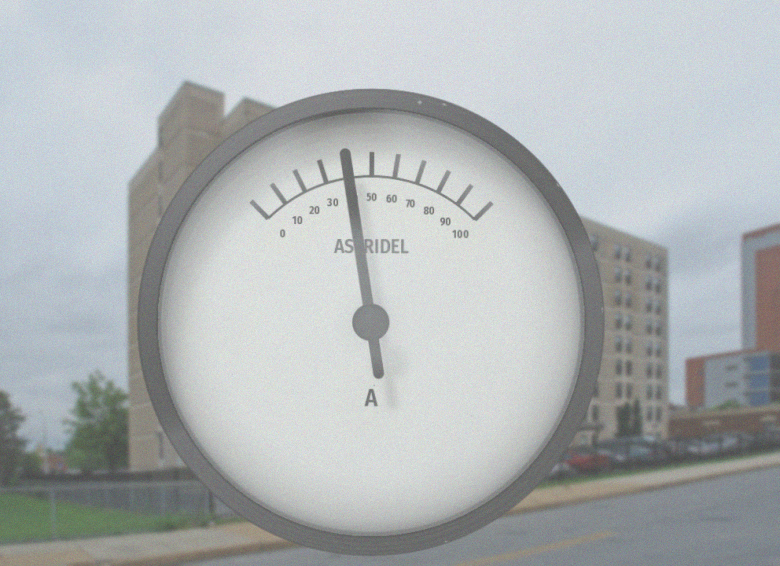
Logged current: 40A
